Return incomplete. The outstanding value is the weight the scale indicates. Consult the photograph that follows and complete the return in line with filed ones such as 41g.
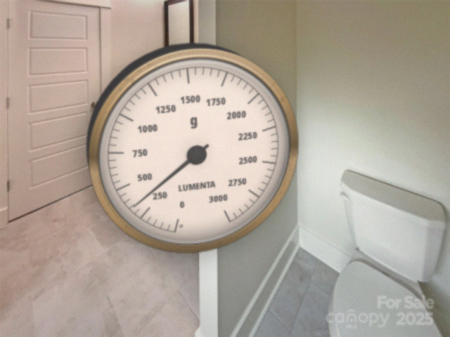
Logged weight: 350g
